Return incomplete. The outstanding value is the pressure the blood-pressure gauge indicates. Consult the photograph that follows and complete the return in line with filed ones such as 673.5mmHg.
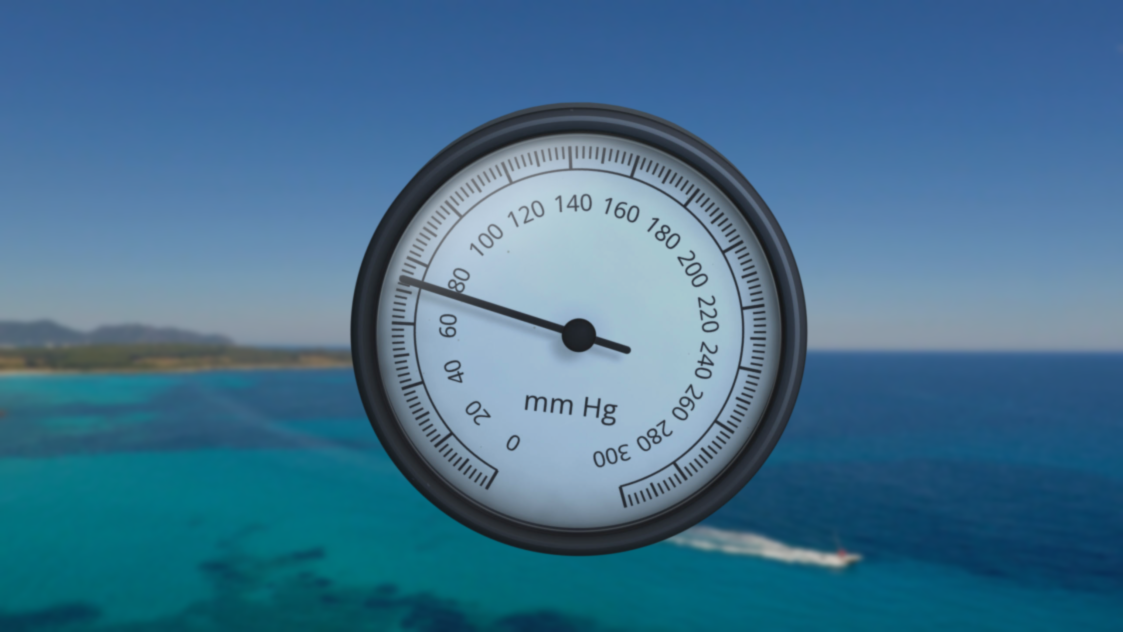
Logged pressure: 74mmHg
